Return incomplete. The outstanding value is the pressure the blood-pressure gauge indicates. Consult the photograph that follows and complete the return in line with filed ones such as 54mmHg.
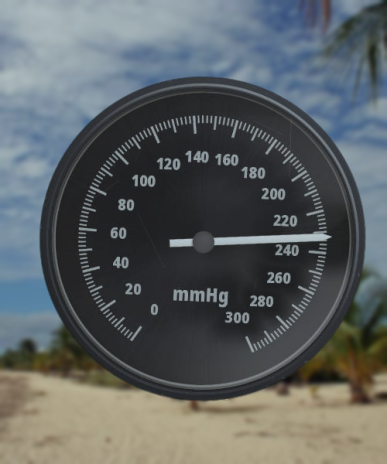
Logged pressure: 232mmHg
